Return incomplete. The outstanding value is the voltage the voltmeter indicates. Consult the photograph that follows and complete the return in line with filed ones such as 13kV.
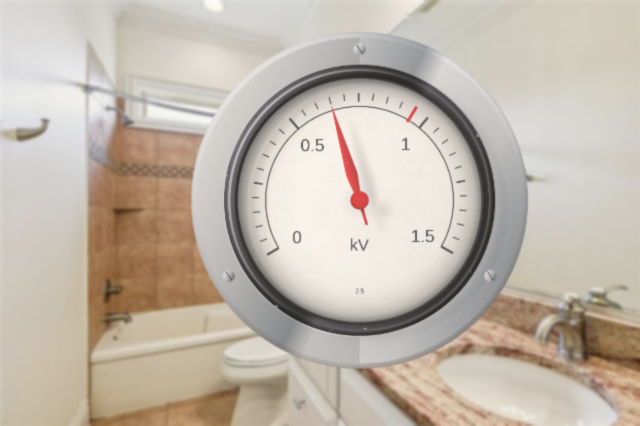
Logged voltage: 0.65kV
